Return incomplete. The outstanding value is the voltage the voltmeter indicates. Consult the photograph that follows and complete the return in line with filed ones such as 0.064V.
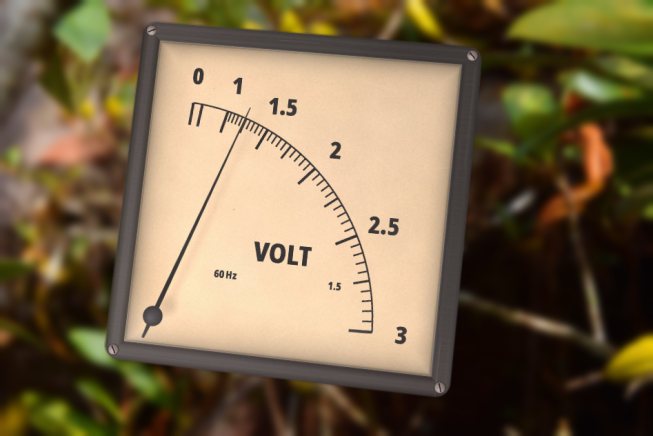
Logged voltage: 1.25V
